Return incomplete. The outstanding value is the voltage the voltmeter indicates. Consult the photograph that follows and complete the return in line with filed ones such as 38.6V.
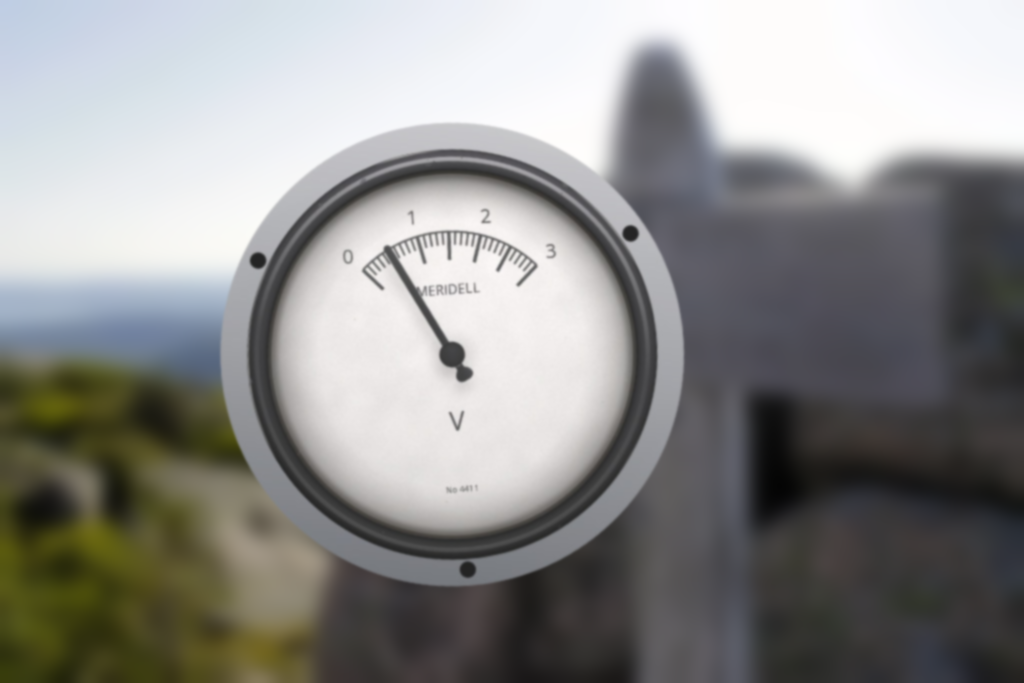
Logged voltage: 0.5V
